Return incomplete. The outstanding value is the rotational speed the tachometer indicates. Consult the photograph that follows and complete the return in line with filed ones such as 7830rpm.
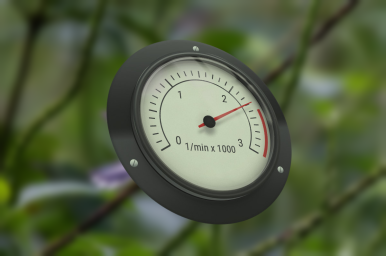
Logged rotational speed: 2300rpm
